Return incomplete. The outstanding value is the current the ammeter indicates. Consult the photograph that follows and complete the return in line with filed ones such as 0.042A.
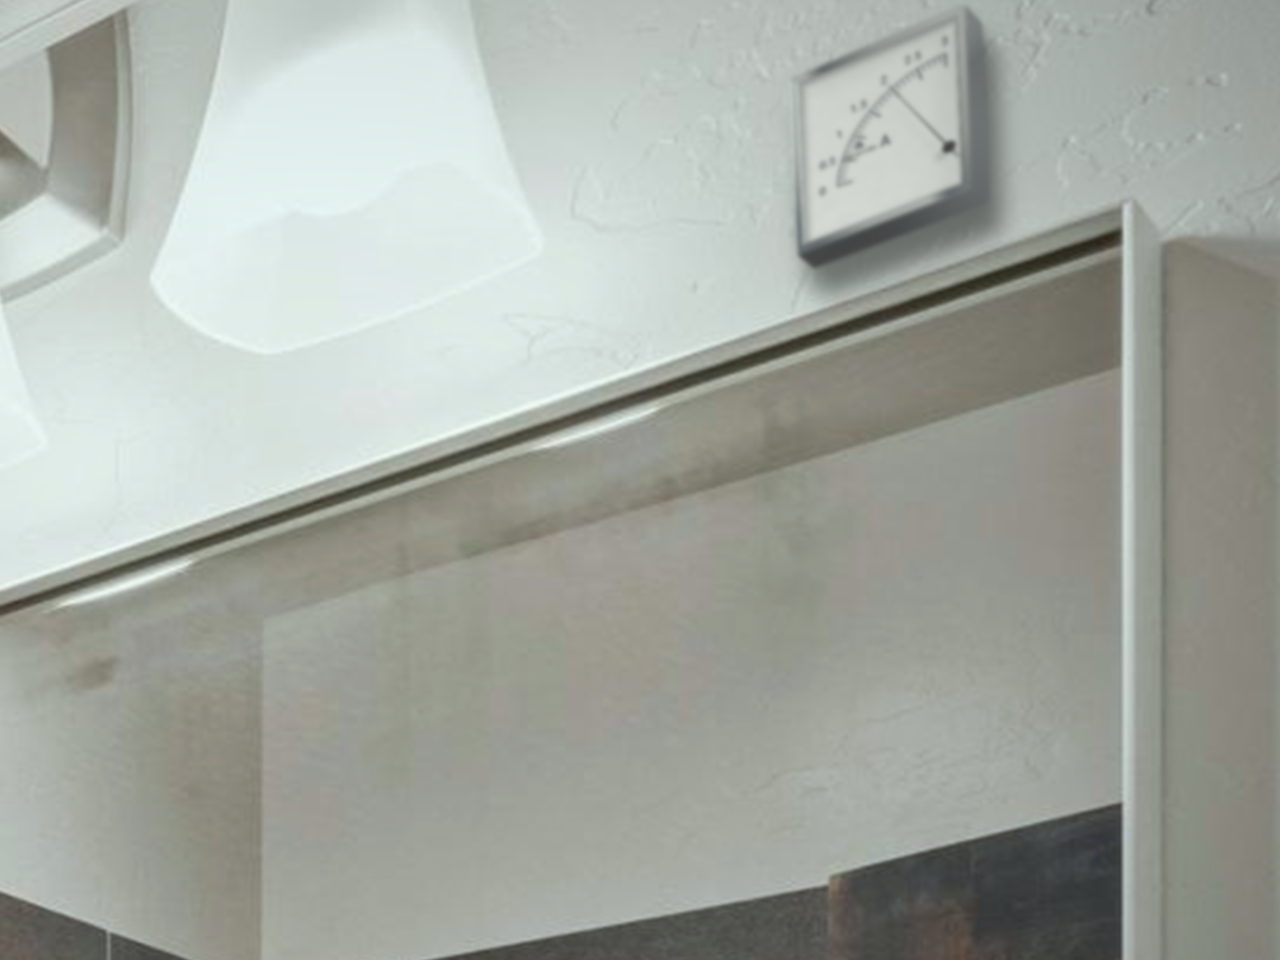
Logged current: 2A
